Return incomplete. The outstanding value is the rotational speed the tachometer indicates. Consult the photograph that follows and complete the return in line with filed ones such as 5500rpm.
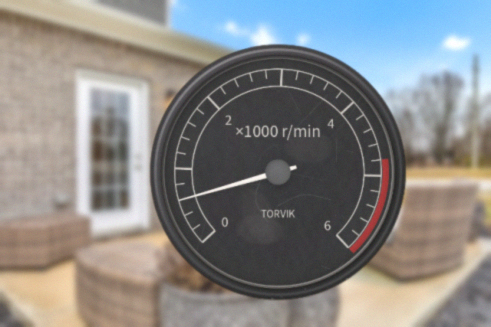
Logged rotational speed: 600rpm
